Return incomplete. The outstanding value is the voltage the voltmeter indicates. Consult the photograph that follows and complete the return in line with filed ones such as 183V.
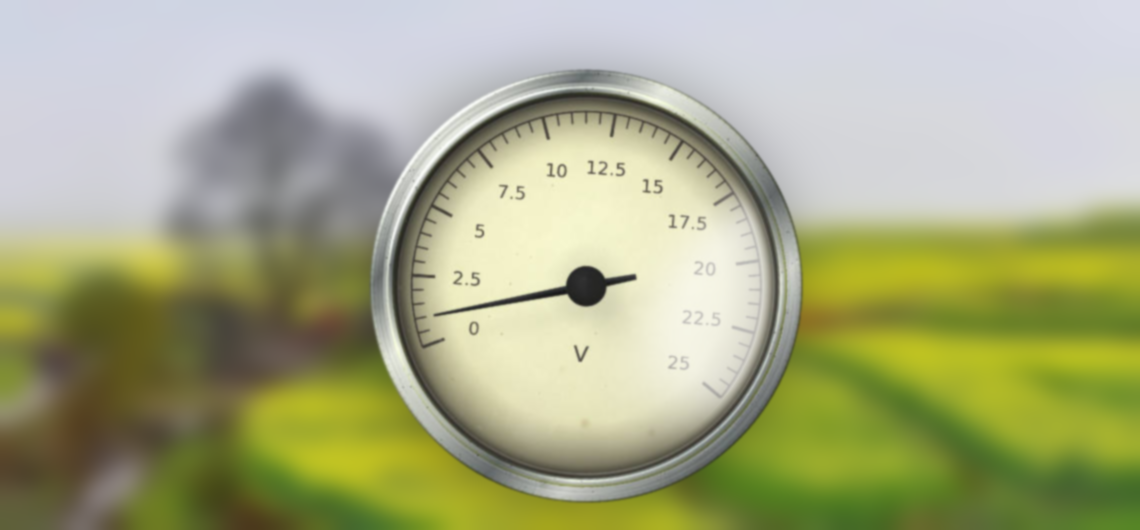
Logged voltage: 1V
